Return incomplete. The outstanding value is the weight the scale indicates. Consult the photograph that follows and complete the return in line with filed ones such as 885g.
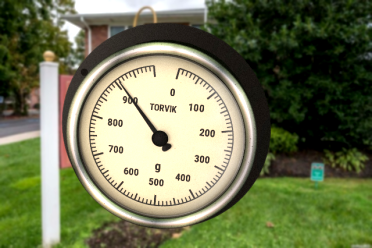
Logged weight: 910g
